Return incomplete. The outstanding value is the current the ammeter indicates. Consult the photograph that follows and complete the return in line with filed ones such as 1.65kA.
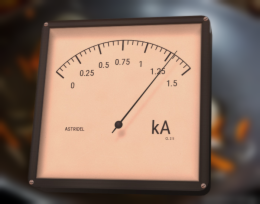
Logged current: 1.3kA
